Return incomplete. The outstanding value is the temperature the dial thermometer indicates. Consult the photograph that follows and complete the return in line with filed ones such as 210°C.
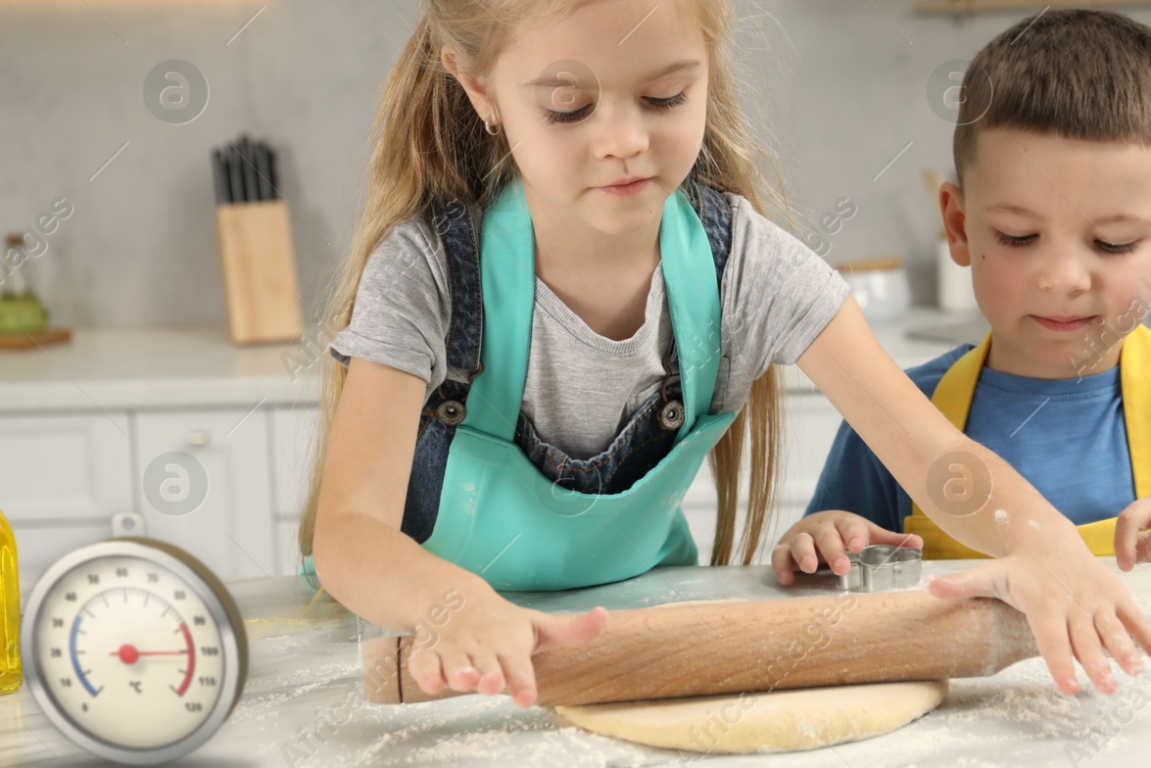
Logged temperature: 100°C
